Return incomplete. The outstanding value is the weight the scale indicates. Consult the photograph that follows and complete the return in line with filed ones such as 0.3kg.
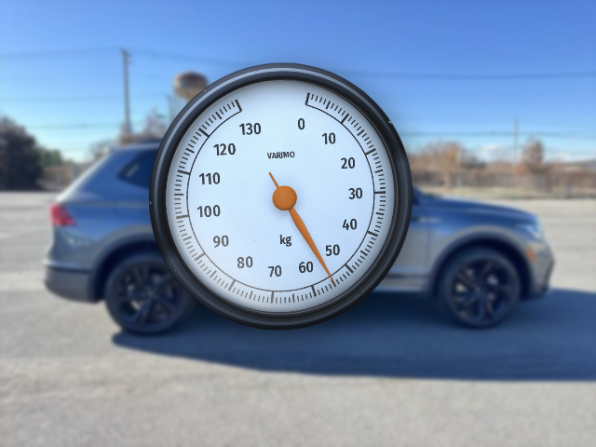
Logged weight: 55kg
